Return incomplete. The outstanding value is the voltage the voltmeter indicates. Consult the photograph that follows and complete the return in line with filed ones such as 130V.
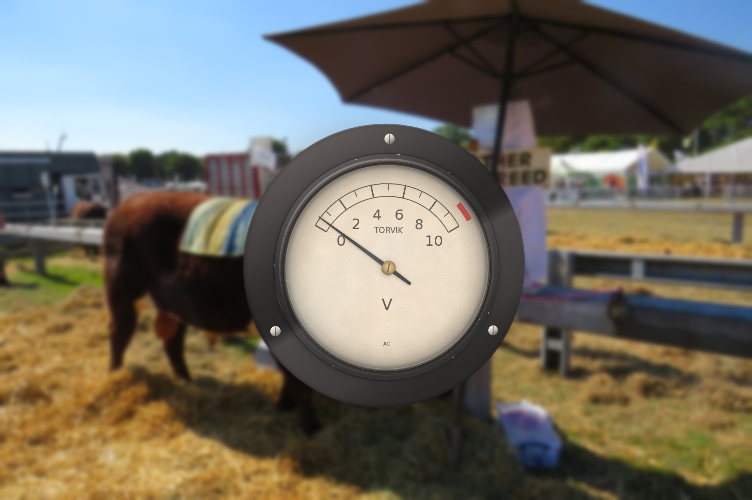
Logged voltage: 0.5V
